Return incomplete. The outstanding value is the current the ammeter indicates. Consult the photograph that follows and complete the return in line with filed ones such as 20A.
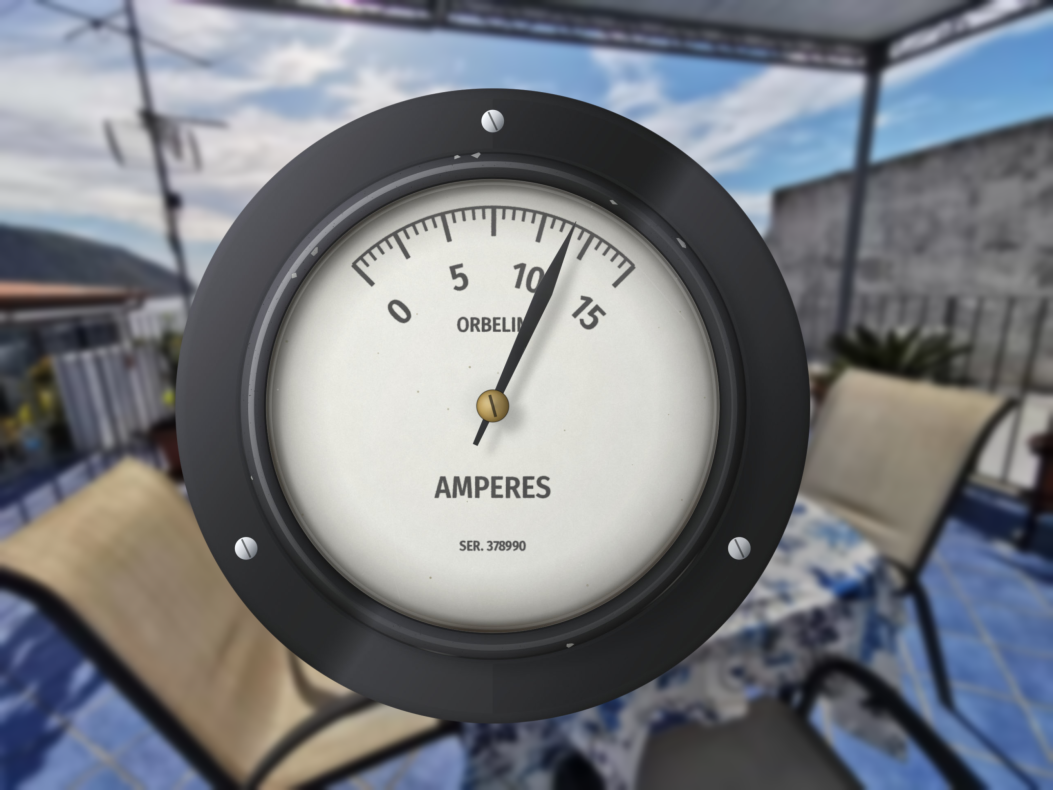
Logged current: 11.5A
